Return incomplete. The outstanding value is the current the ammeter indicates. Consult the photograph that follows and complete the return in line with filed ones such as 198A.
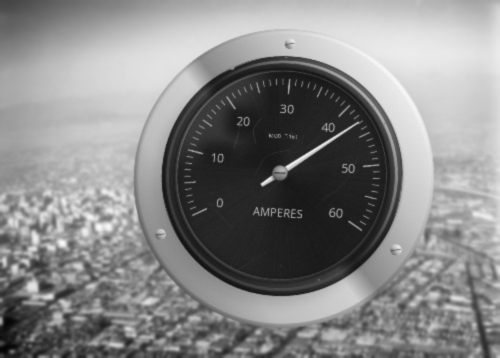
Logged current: 43A
